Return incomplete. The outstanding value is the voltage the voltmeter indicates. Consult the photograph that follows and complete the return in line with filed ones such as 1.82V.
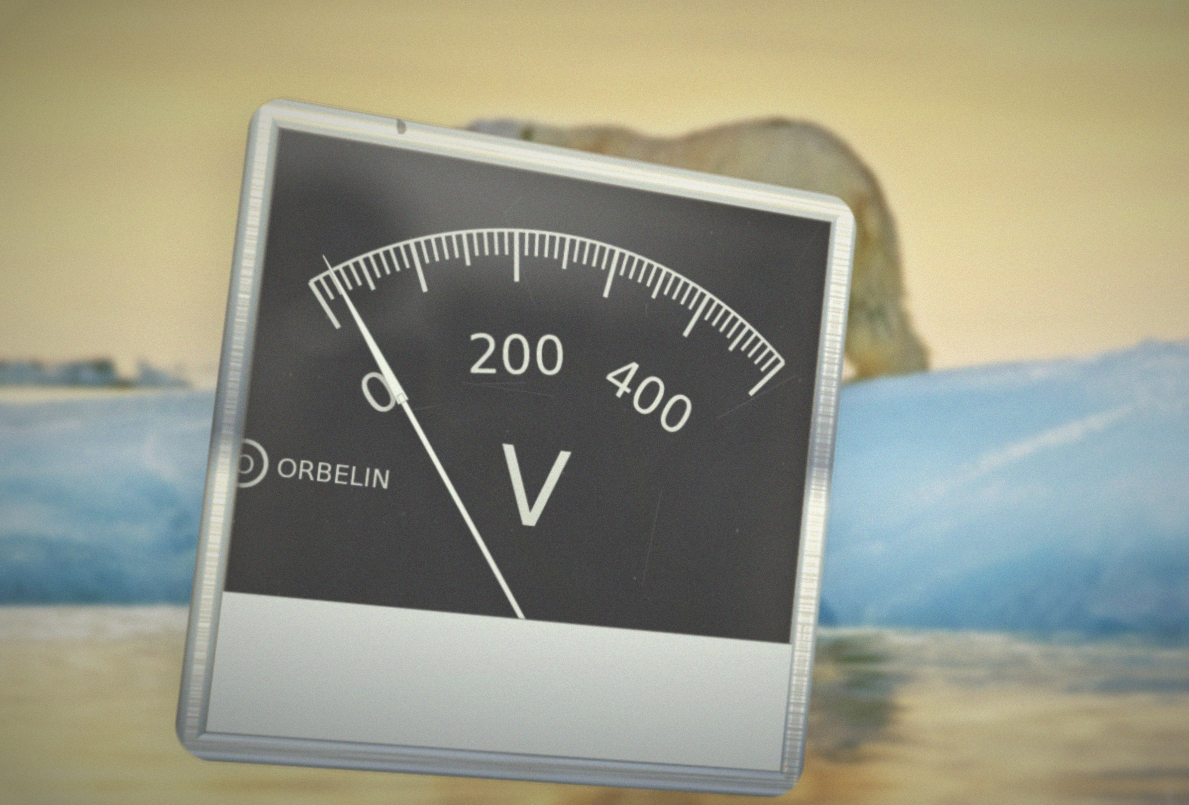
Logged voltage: 20V
